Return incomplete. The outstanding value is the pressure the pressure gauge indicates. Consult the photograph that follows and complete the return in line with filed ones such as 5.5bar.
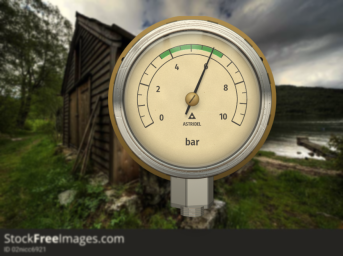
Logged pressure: 6bar
